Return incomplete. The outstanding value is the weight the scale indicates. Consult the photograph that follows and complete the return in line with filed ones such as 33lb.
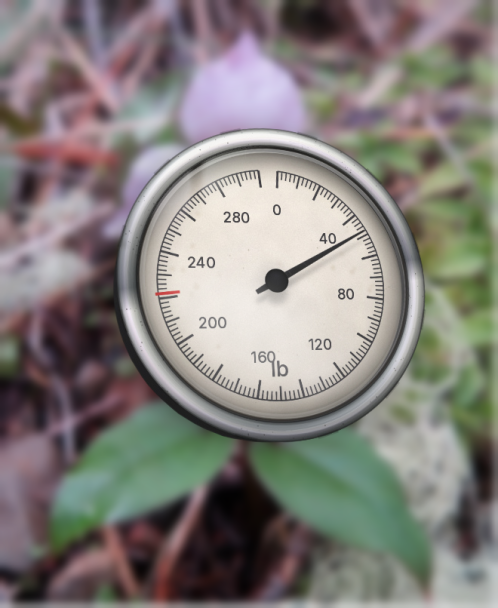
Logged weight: 48lb
